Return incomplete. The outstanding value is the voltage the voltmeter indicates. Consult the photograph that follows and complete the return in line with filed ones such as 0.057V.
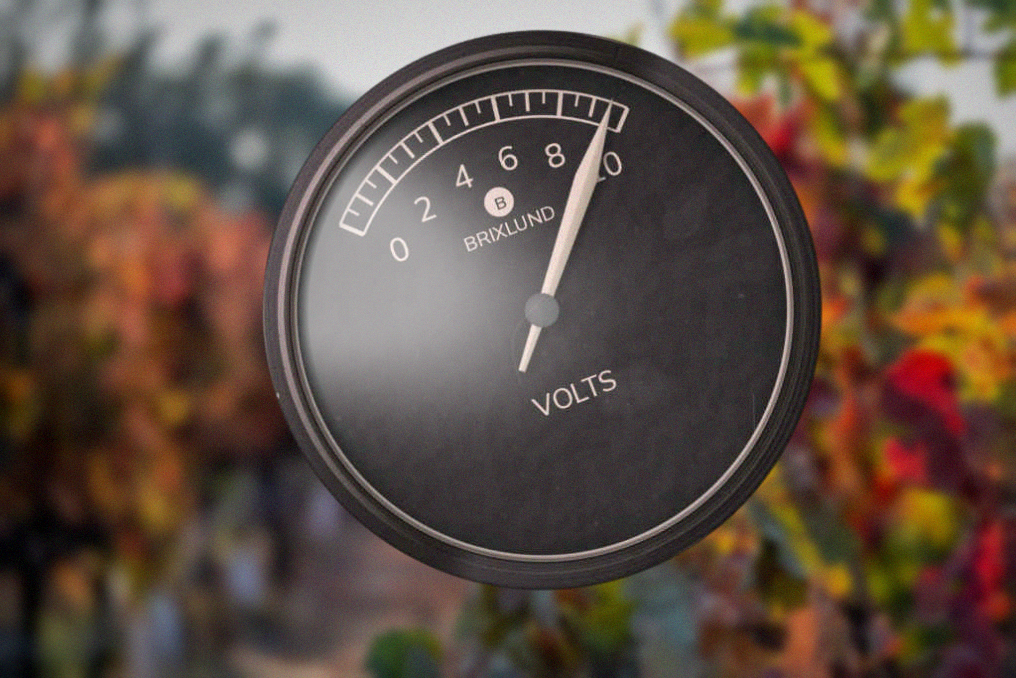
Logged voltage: 9.5V
